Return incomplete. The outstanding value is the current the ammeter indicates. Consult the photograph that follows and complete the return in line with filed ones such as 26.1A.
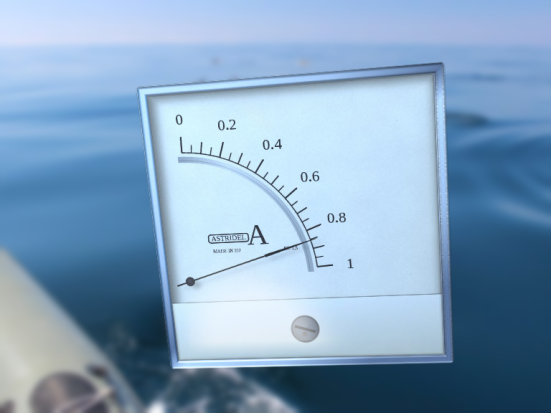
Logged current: 0.85A
